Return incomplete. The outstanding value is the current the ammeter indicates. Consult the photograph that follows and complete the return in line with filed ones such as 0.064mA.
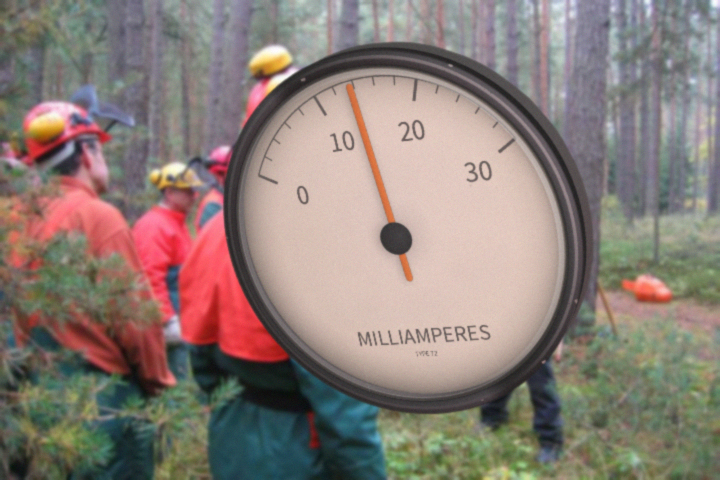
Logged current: 14mA
